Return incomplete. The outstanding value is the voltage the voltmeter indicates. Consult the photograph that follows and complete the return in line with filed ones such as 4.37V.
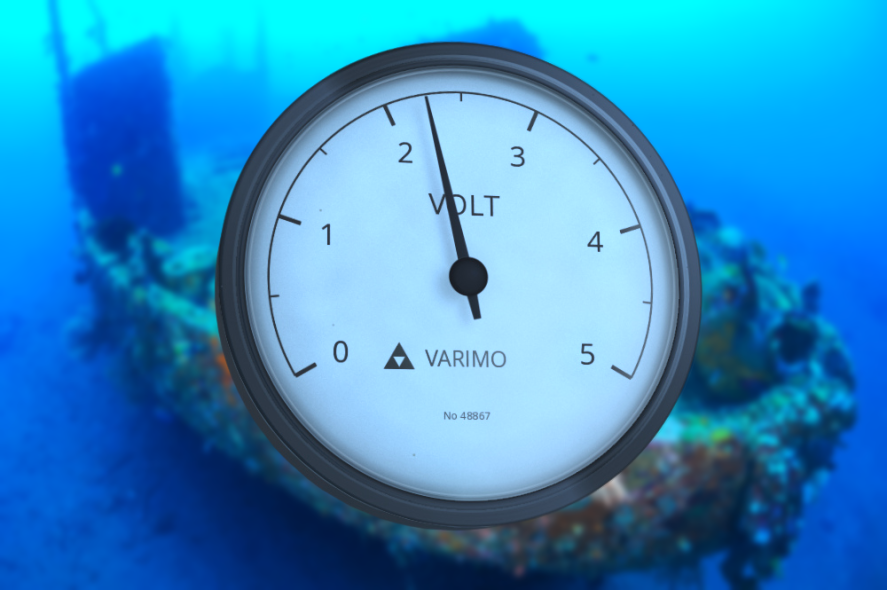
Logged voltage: 2.25V
